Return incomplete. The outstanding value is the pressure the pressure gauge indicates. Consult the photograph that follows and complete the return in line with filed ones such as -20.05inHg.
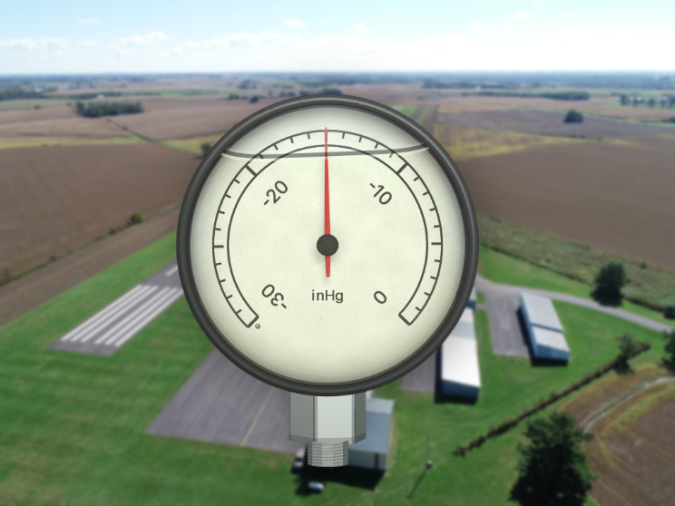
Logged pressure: -15inHg
